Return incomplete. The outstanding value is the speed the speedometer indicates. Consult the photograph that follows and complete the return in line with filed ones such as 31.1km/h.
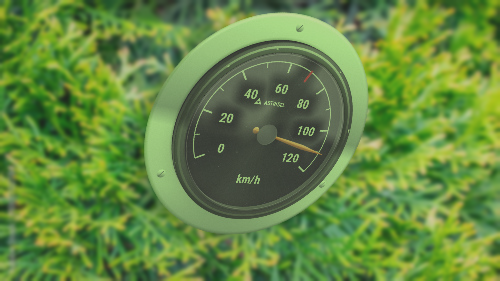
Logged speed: 110km/h
